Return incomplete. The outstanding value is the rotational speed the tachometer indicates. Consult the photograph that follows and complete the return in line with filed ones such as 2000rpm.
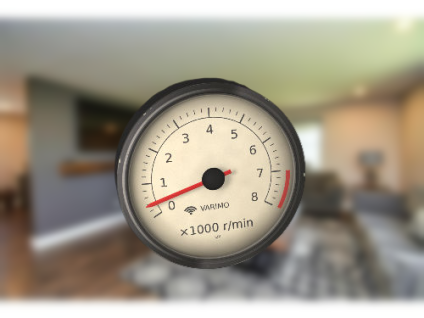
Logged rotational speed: 400rpm
